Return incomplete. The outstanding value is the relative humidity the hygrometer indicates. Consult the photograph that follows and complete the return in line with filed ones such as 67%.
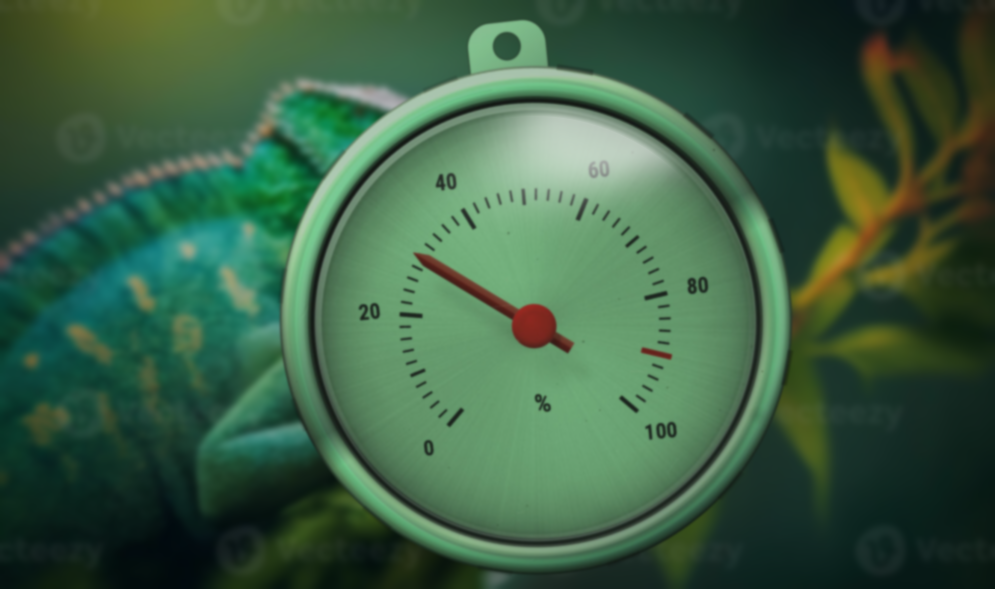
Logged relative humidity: 30%
